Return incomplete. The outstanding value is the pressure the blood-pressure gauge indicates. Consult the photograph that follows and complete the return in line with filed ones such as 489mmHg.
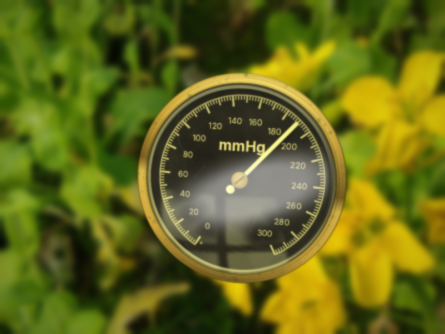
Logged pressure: 190mmHg
